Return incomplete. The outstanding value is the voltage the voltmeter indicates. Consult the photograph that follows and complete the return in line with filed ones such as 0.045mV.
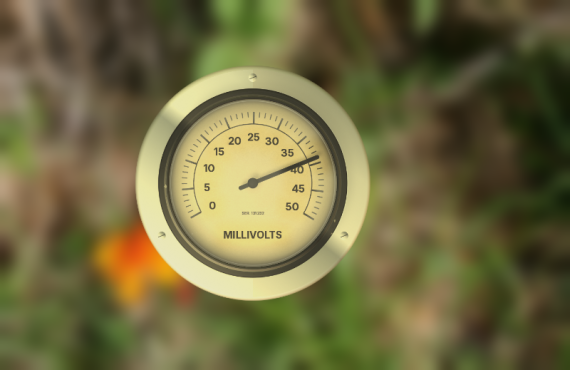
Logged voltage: 39mV
